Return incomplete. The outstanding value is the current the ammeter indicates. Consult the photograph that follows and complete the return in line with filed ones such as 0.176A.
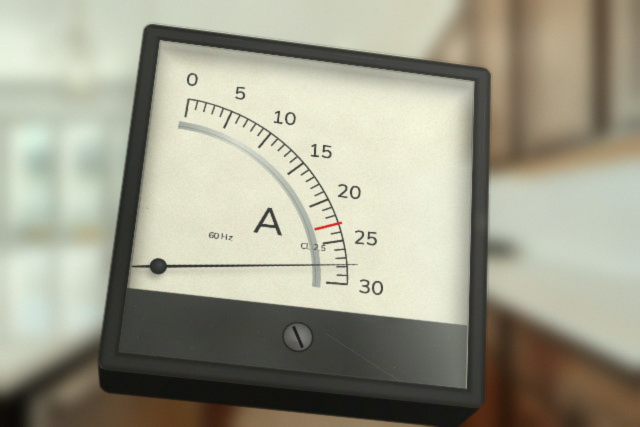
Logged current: 28A
